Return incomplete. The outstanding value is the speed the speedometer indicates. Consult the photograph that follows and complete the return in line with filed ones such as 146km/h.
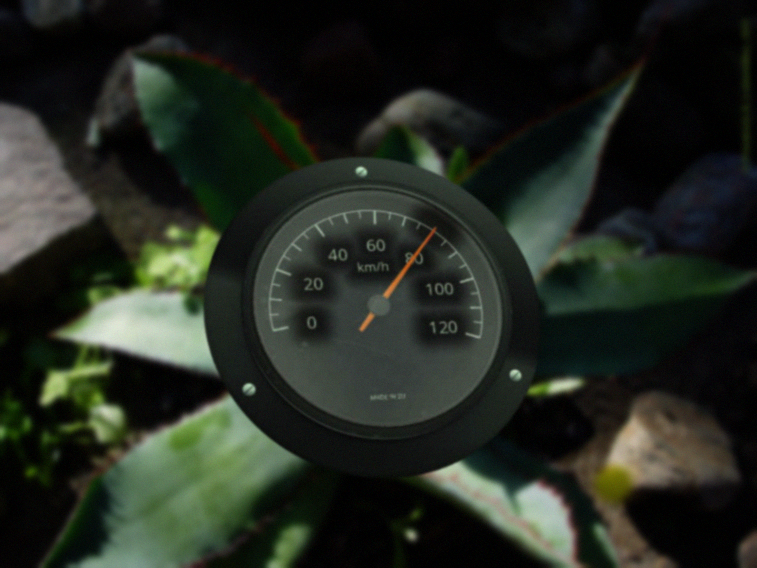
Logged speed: 80km/h
